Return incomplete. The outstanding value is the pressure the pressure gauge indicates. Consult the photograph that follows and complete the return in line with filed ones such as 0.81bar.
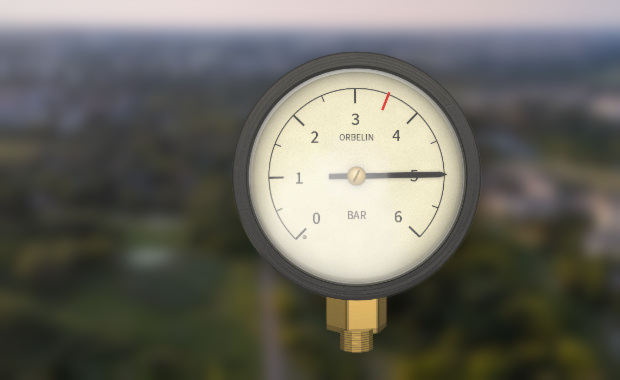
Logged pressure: 5bar
